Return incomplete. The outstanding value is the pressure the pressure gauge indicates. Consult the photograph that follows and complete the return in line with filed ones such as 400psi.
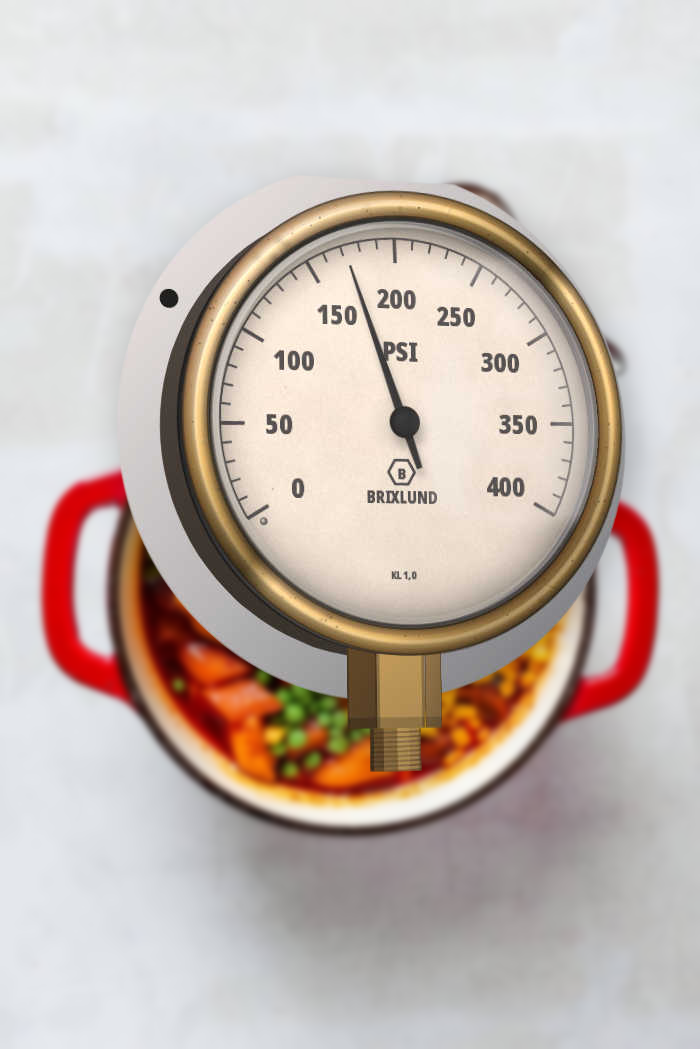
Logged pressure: 170psi
